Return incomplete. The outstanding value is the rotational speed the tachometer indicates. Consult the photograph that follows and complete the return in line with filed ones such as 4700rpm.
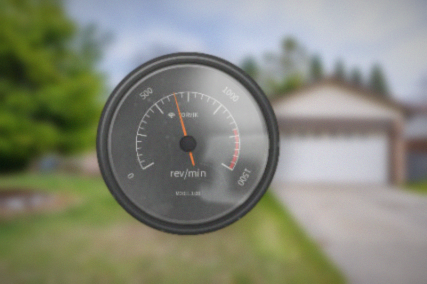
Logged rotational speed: 650rpm
